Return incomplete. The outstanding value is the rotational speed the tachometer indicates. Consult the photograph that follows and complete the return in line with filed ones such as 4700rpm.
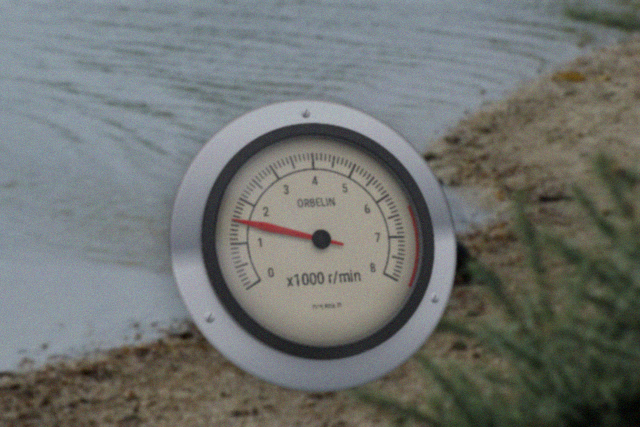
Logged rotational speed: 1500rpm
